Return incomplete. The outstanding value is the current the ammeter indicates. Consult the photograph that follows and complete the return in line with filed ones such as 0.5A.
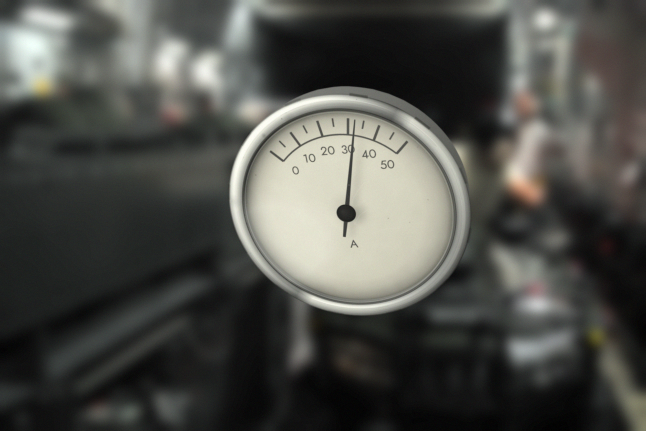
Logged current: 32.5A
